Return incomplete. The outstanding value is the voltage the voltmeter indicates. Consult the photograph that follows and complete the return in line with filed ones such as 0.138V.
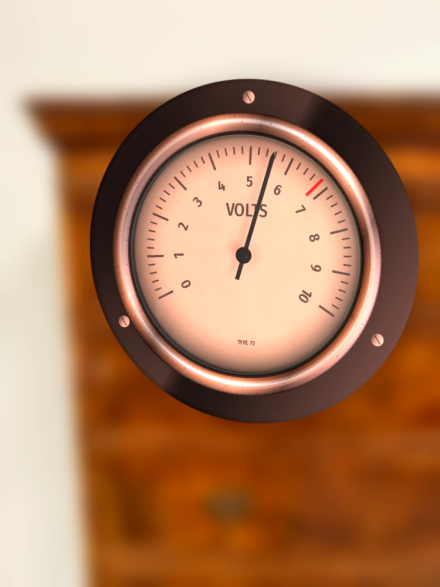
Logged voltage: 5.6V
